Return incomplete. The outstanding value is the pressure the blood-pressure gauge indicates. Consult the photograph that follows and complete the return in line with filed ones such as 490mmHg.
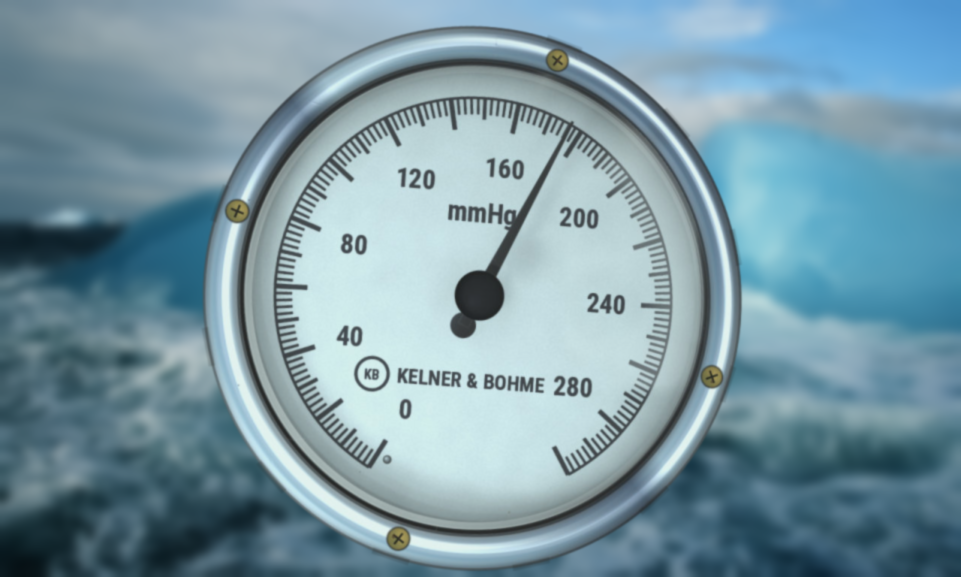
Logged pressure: 176mmHg
